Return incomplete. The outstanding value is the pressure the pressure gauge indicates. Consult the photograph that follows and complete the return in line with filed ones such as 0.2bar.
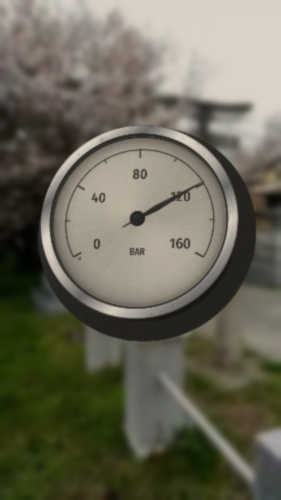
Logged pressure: 120bar
